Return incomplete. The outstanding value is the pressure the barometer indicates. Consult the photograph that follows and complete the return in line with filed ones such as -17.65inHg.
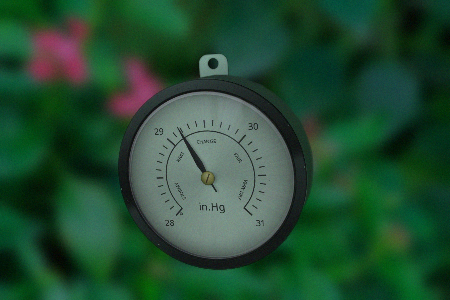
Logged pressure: 29.2inHg
